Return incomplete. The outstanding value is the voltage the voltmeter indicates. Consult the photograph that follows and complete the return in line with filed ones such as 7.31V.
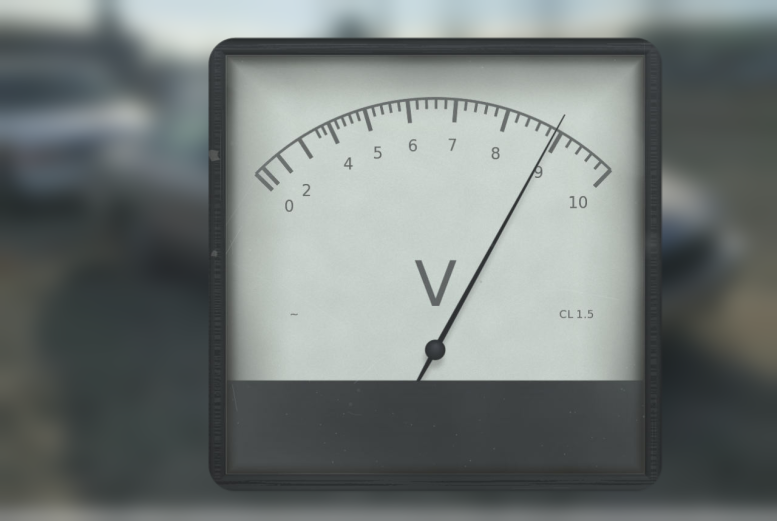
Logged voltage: 8.9V
